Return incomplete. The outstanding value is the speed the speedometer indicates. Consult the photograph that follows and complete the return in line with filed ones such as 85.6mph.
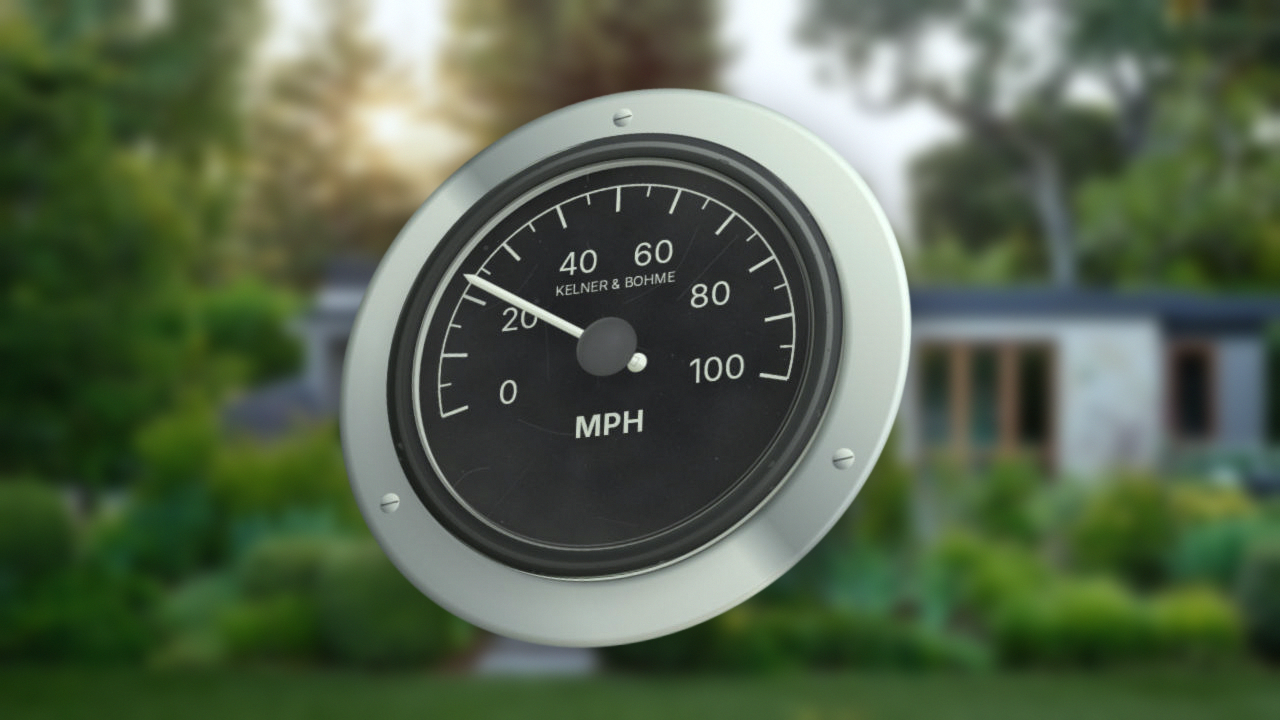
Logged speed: 22.5mph
